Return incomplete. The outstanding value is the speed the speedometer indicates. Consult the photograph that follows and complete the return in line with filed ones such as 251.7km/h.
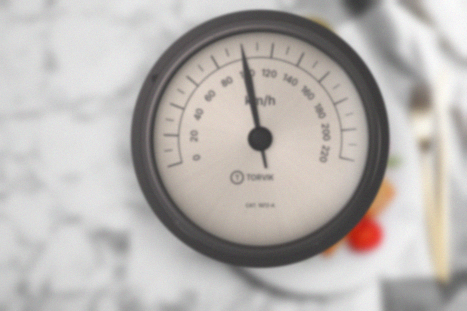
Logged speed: 100km/h
